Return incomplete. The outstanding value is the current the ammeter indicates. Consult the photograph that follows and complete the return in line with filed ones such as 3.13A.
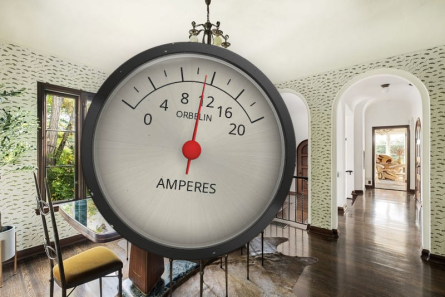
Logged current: 11A
